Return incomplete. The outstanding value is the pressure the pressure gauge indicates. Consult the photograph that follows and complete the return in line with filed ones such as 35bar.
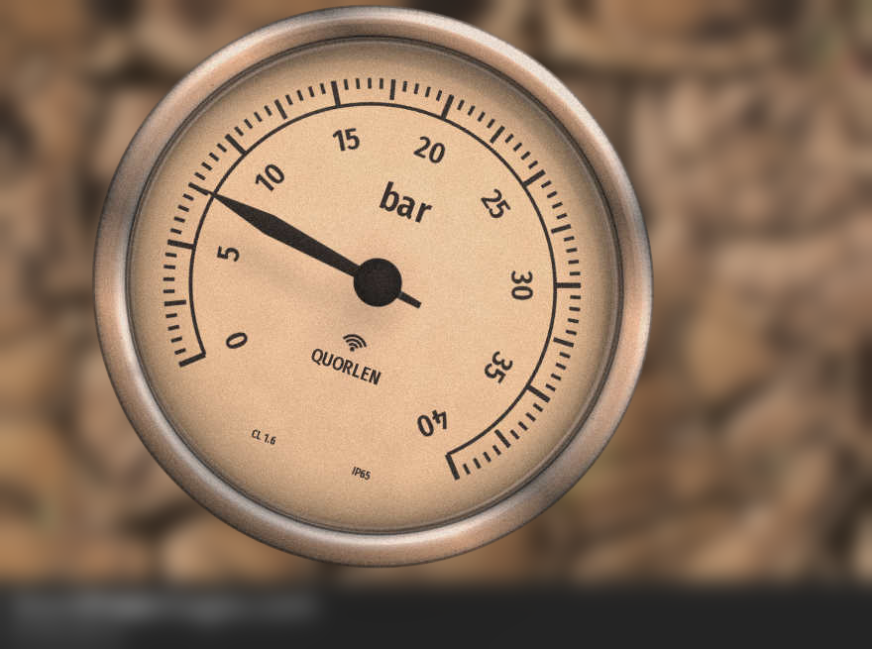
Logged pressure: 7.5bar
